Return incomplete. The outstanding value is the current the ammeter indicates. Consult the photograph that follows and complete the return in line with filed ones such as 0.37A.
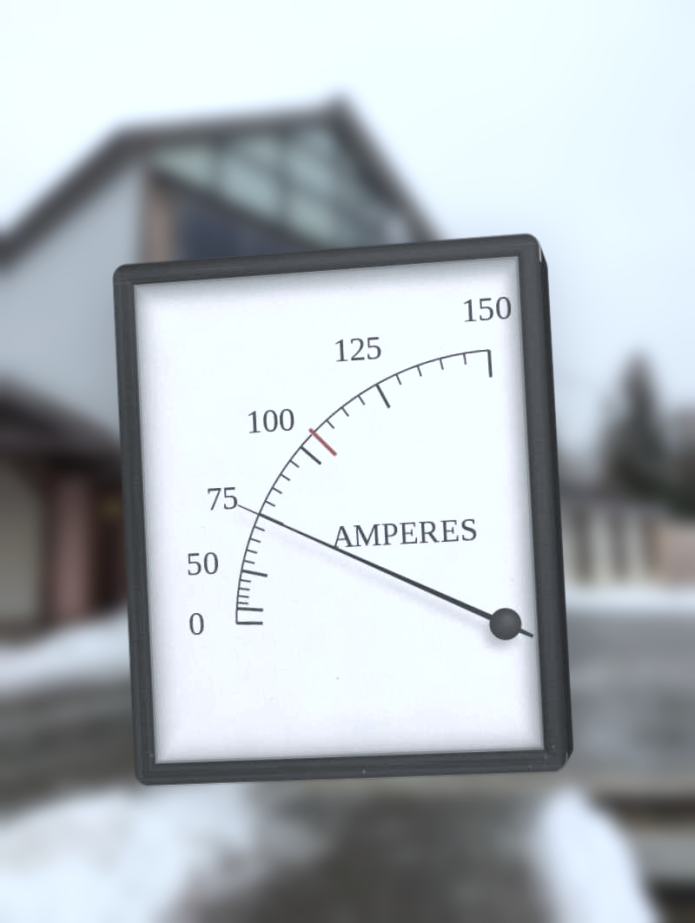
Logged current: 75A
